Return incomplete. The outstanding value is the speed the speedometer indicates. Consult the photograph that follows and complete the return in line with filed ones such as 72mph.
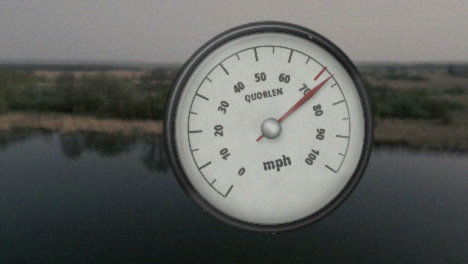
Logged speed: 72.5mph
